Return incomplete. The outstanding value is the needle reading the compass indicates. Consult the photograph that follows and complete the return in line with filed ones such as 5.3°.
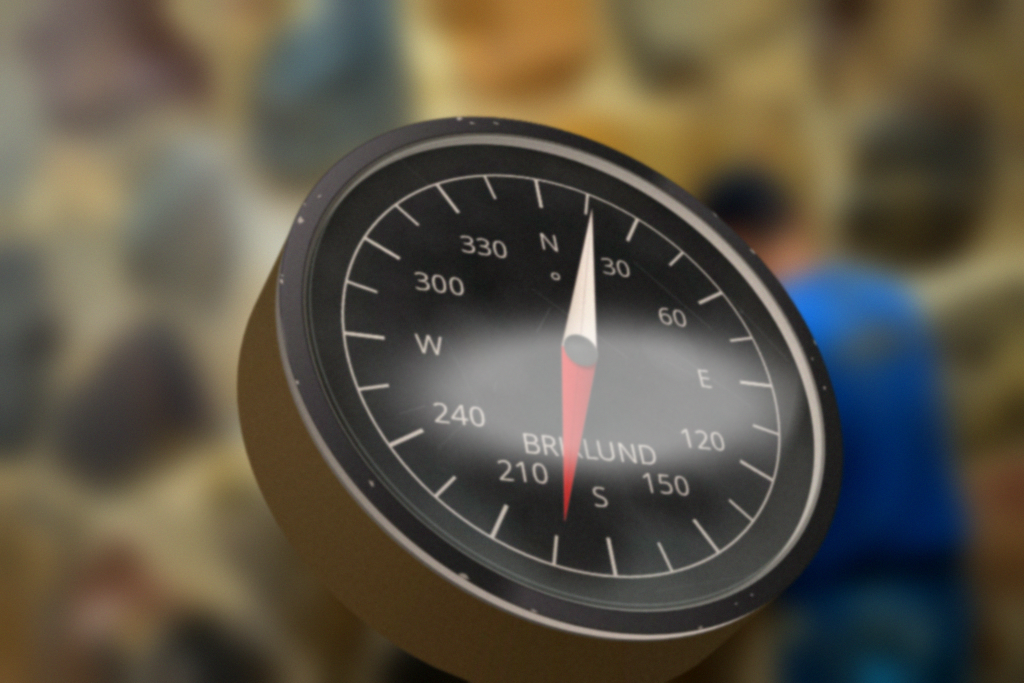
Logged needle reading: 195°
